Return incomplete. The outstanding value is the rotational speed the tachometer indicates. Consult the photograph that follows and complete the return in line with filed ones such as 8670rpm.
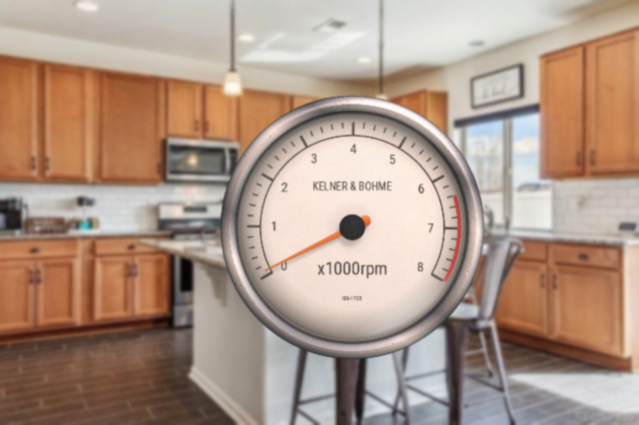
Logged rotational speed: 100rpm
